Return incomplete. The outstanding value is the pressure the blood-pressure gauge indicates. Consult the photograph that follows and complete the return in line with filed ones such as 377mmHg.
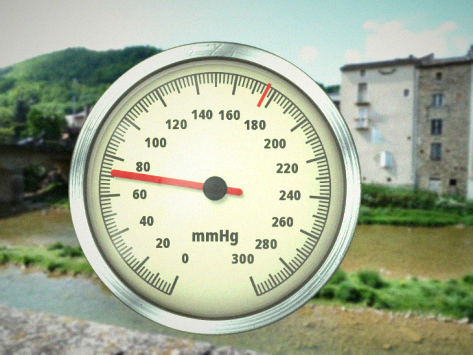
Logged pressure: 72mmHg
